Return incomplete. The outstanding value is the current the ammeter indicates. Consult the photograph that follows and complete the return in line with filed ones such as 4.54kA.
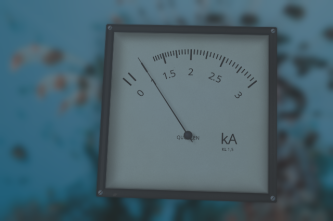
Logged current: 1kA
